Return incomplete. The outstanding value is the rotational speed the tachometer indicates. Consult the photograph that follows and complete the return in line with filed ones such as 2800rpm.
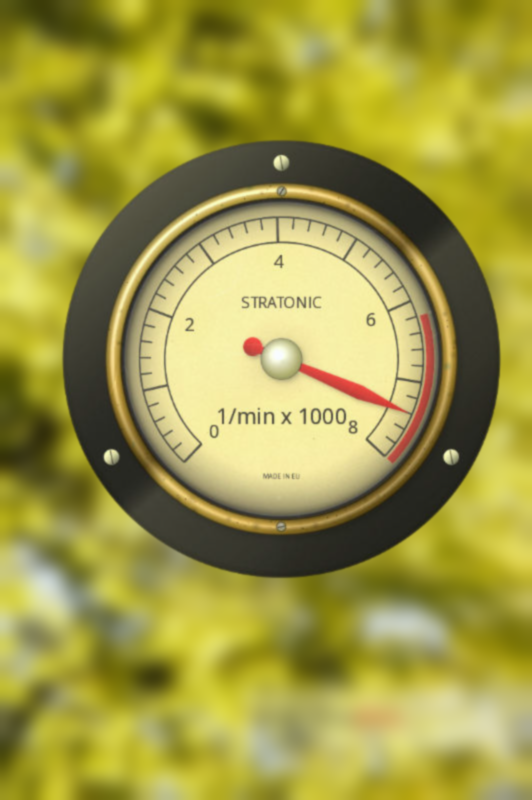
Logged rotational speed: 7400rpm
